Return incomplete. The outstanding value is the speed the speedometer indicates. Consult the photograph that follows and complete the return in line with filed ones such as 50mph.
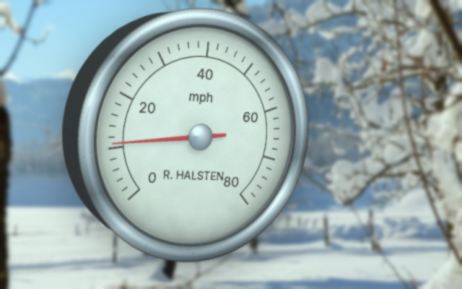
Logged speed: 11mph
